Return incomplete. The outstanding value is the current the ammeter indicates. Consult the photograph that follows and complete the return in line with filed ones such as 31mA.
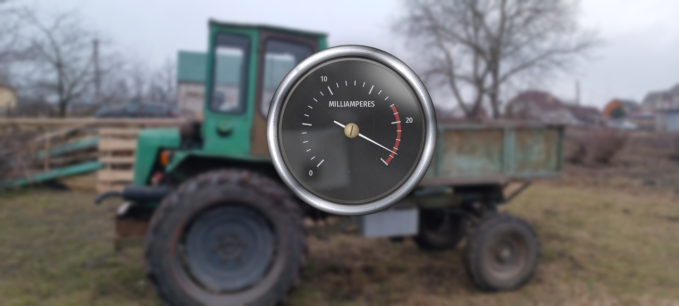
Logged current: 23.5mA
